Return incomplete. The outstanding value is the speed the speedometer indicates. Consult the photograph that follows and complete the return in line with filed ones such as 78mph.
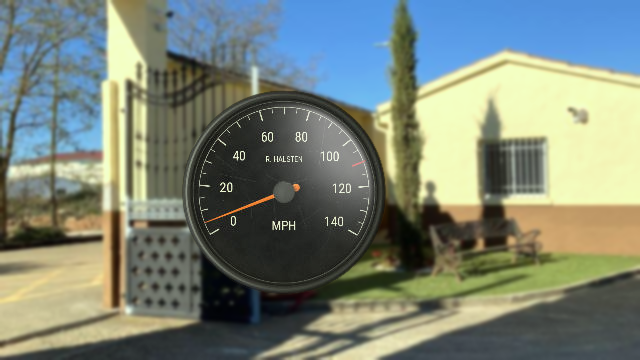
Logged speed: 5mph
